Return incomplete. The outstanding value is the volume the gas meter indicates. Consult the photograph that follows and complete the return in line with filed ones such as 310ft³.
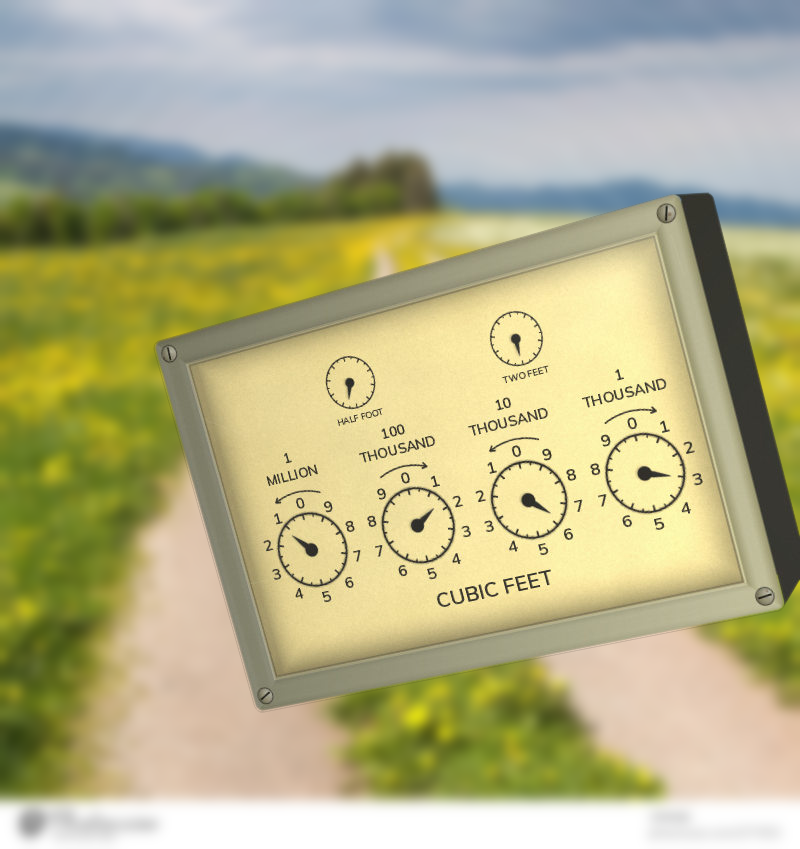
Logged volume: 116300ft³
